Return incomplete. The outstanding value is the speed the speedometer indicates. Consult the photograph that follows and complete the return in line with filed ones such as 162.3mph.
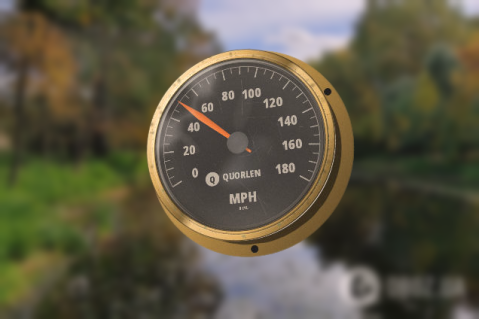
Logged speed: 50mph
